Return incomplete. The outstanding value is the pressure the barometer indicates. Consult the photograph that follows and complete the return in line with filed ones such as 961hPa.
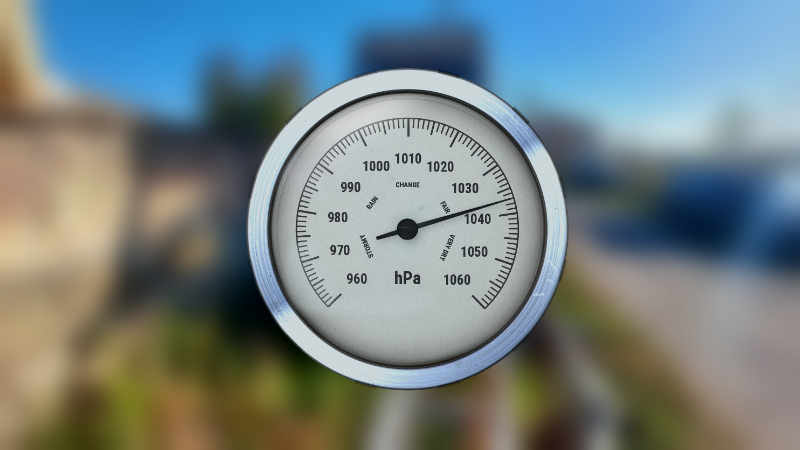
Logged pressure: 1037hPa
